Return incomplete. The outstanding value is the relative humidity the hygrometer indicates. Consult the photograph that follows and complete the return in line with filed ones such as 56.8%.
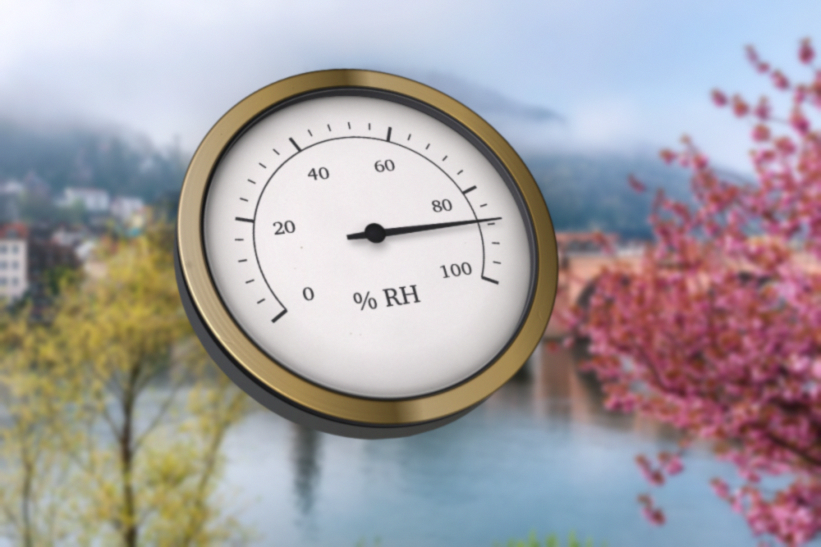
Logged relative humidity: 88%
